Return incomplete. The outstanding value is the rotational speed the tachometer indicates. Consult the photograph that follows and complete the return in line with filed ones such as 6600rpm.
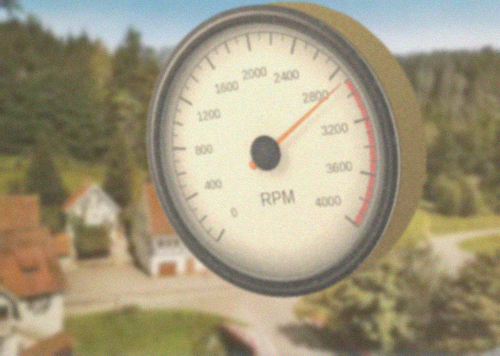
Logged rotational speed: 2900rpm
